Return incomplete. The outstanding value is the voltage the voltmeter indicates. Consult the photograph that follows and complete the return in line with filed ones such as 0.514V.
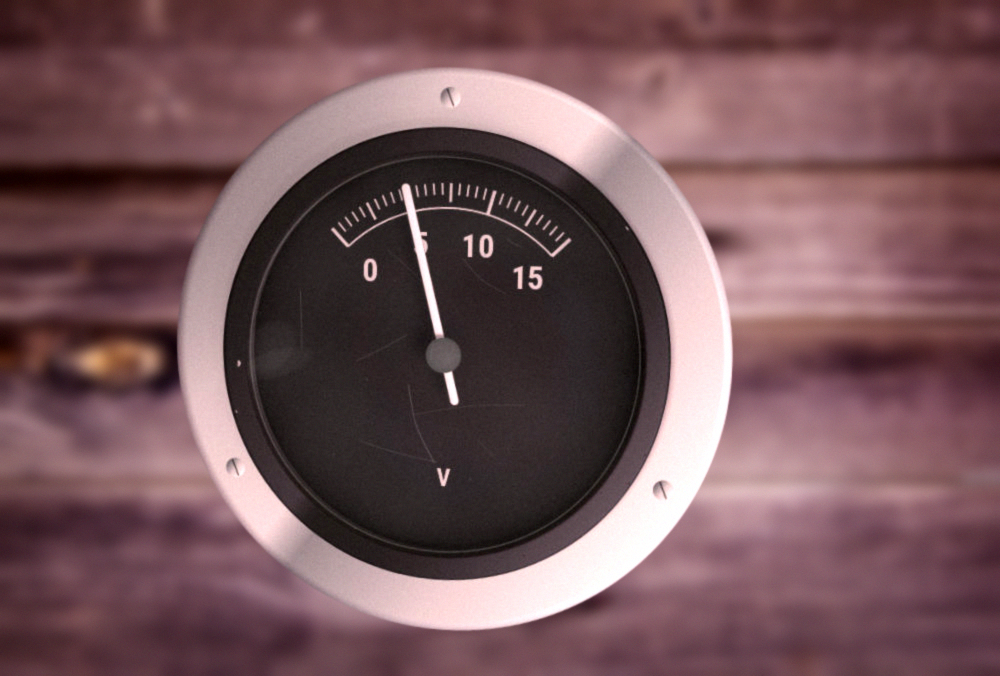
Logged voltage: 5V
